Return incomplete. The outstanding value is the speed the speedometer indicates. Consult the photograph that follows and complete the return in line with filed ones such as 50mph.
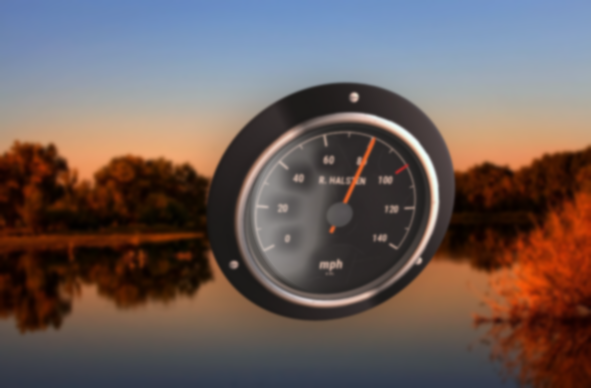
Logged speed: 80mph
